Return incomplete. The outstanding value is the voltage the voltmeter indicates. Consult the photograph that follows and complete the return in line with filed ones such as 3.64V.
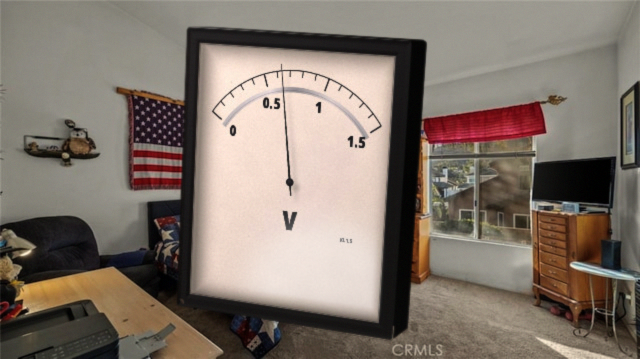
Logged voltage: 0.65V
